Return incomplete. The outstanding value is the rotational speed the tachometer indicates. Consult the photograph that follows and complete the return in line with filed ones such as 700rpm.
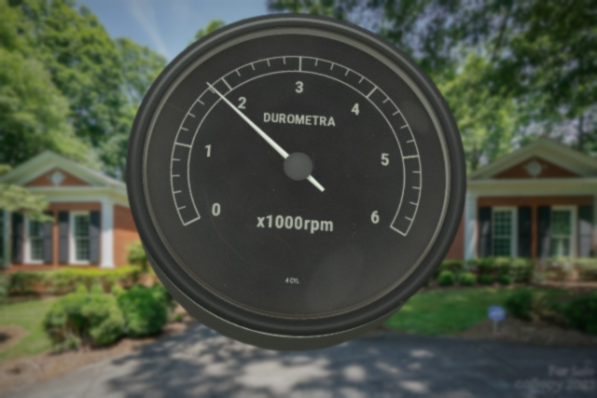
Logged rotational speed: 1800rpm
